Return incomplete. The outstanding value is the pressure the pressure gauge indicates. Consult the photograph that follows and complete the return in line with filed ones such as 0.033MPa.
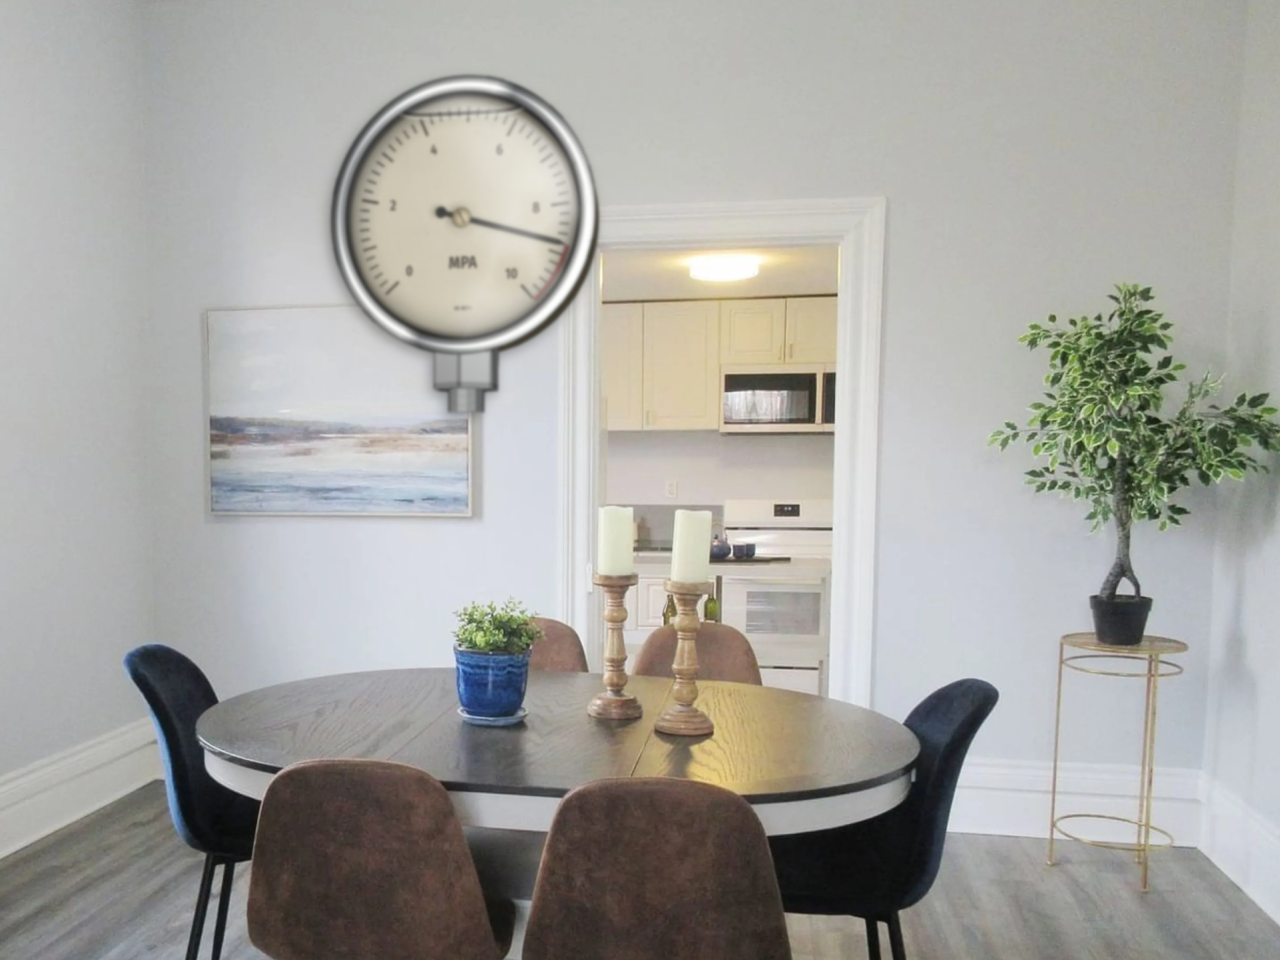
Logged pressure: 8.8MPa
